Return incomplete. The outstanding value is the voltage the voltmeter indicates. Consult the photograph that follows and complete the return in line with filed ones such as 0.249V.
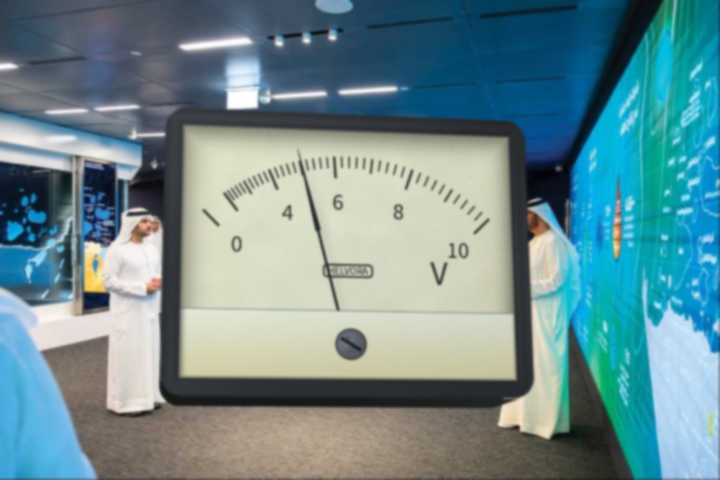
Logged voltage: 5V
